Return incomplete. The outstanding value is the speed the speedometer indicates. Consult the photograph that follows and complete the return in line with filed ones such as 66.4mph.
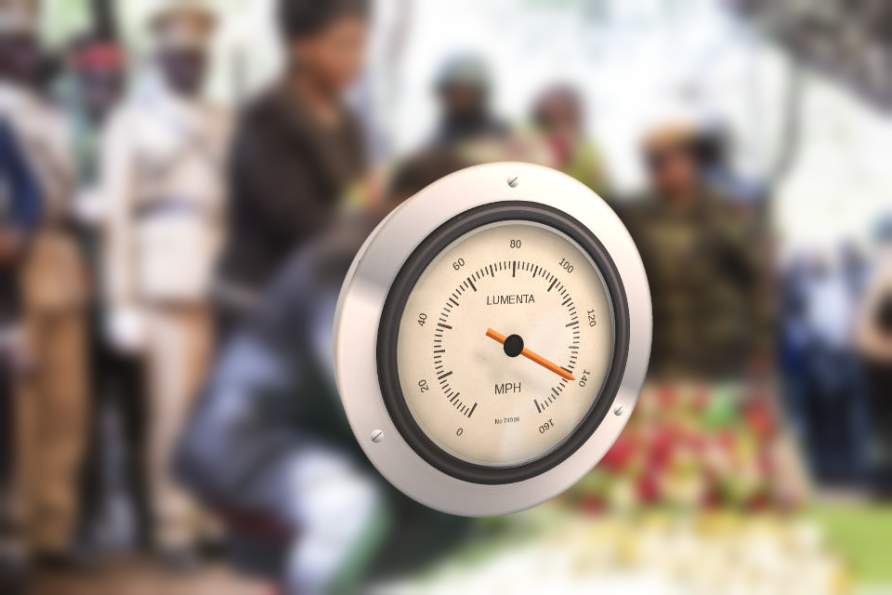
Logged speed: 142mph
